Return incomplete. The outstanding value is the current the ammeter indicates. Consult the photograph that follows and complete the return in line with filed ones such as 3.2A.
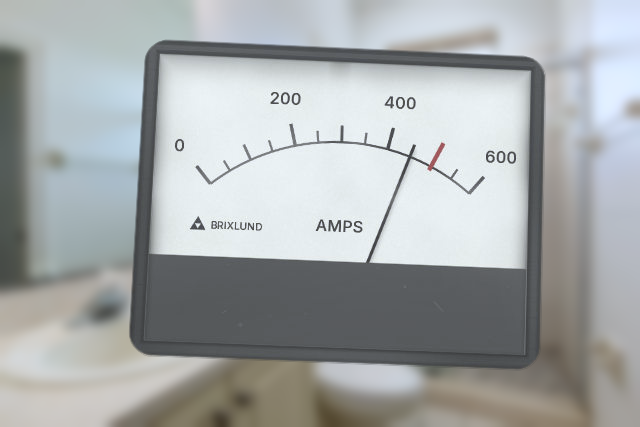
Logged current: 450A
